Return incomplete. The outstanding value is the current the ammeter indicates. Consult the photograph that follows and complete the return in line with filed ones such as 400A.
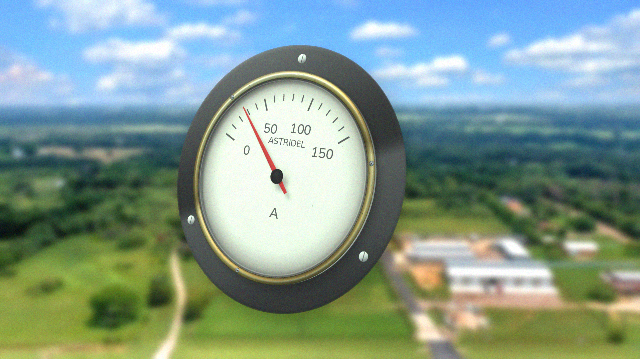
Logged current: 30A
